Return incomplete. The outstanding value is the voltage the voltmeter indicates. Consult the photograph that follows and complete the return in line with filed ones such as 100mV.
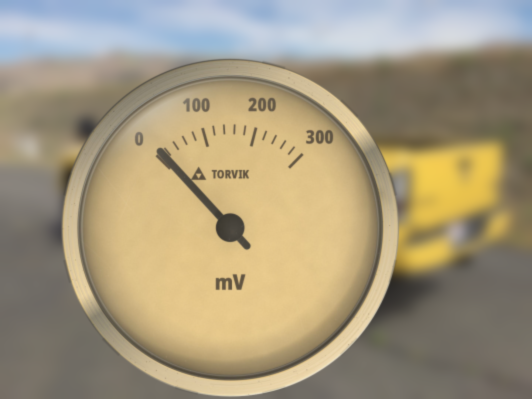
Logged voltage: 10mV
